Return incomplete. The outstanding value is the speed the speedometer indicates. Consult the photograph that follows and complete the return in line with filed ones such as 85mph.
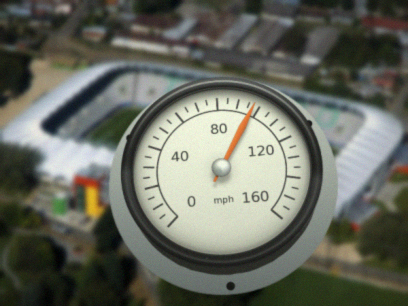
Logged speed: 97.5mph
